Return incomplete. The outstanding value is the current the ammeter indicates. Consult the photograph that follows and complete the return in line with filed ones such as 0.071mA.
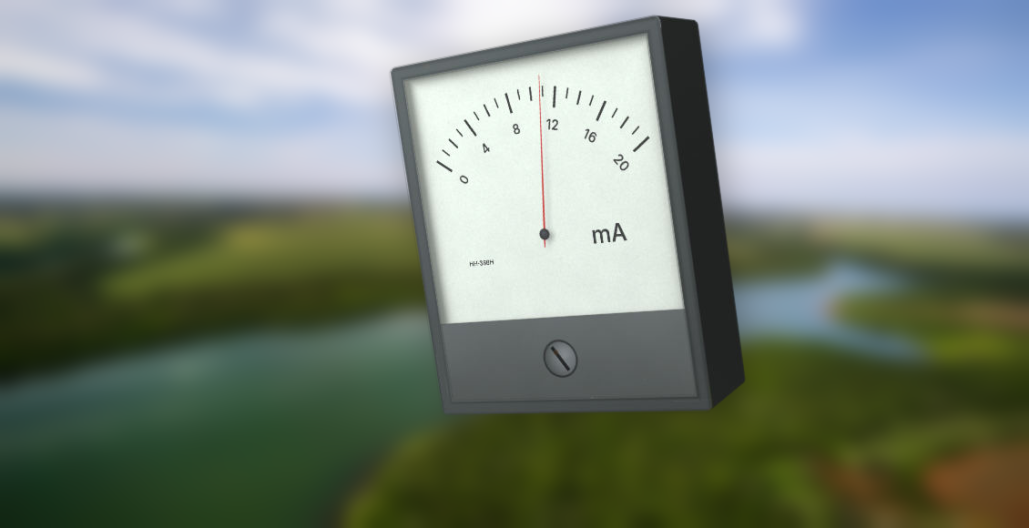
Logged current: 11mA
